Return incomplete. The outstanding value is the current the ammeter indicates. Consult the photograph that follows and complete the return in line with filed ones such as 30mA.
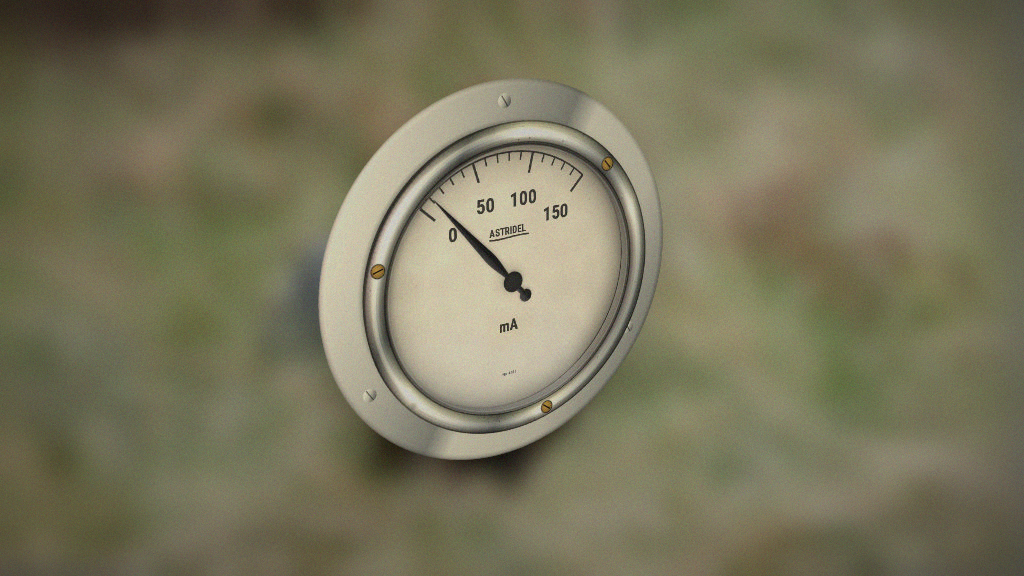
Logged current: 10mA
